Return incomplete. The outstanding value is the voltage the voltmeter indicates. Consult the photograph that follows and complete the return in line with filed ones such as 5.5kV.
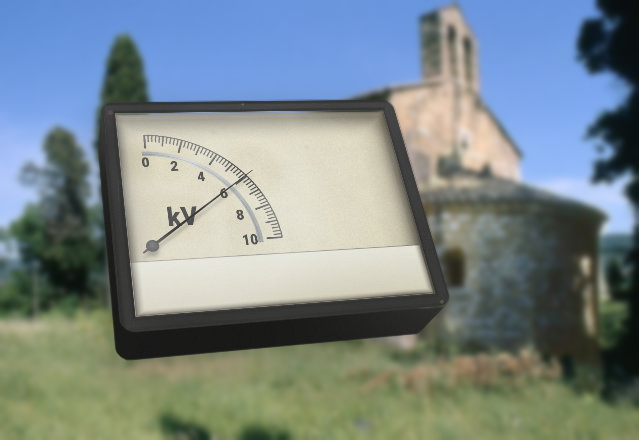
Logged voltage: 6kV
